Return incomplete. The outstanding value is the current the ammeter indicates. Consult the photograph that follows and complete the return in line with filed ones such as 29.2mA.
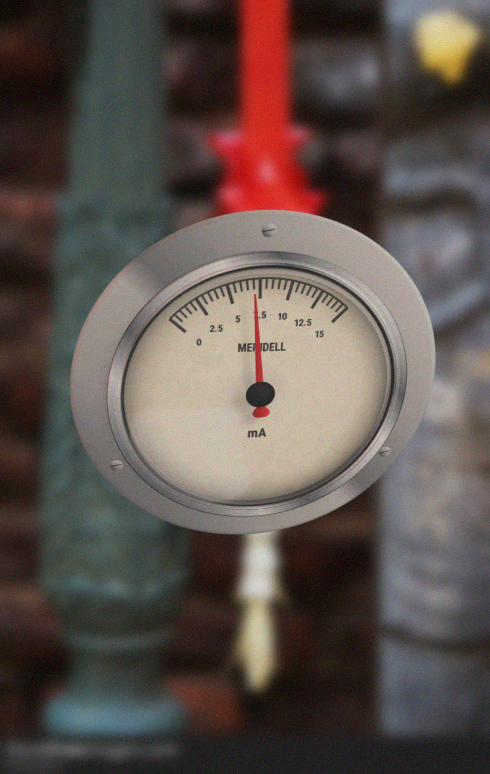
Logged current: 7mA
